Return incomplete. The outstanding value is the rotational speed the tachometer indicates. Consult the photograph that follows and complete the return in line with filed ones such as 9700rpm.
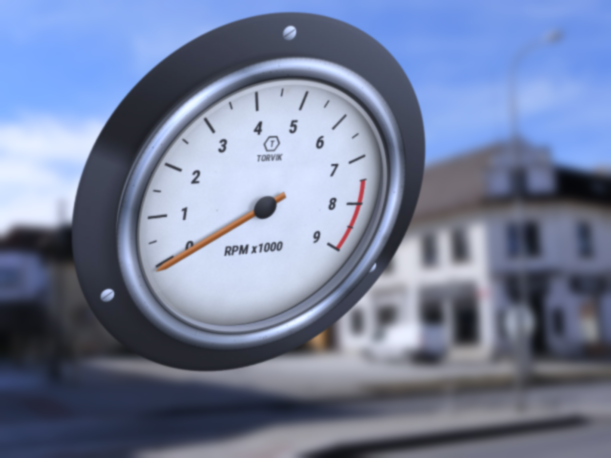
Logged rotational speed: 0rpm
